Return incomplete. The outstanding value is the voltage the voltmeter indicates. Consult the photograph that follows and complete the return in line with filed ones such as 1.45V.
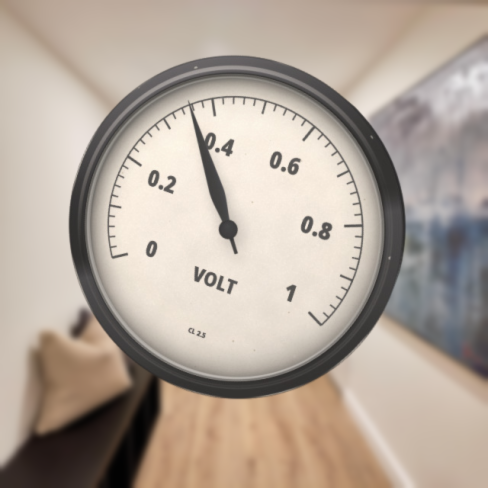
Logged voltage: 0.36V
